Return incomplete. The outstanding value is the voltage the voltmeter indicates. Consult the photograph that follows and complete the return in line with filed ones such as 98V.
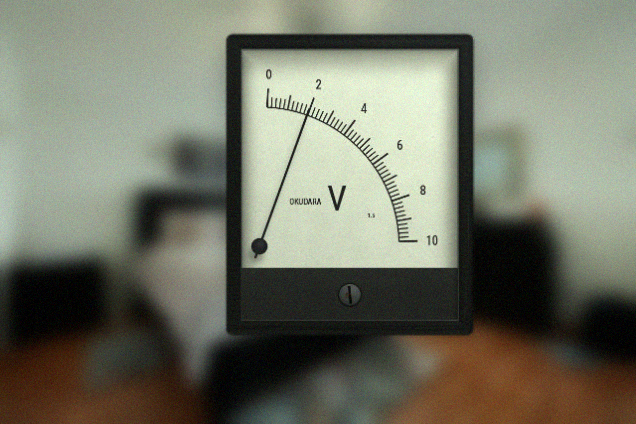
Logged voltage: 2V
